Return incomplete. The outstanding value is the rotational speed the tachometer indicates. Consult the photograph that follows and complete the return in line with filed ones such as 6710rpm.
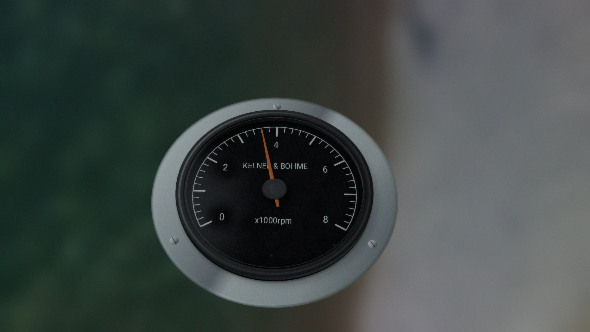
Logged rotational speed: 3600rpm
